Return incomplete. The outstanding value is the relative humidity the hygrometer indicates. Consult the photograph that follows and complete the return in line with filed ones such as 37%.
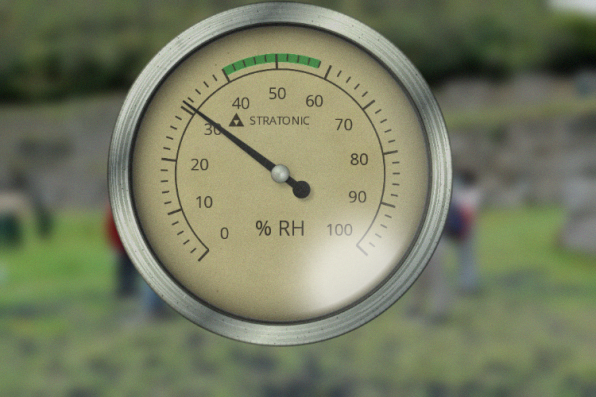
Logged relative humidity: 31%
